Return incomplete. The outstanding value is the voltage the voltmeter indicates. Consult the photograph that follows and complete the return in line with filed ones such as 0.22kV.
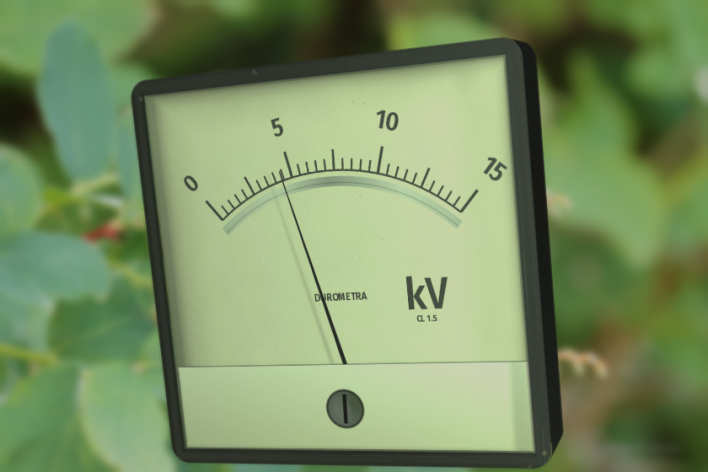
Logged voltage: 4.5kV
